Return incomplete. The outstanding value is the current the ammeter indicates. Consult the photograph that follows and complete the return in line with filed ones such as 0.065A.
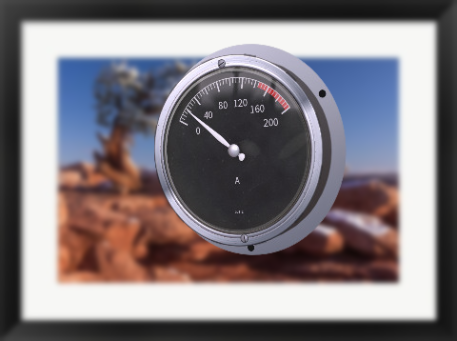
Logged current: 20A
